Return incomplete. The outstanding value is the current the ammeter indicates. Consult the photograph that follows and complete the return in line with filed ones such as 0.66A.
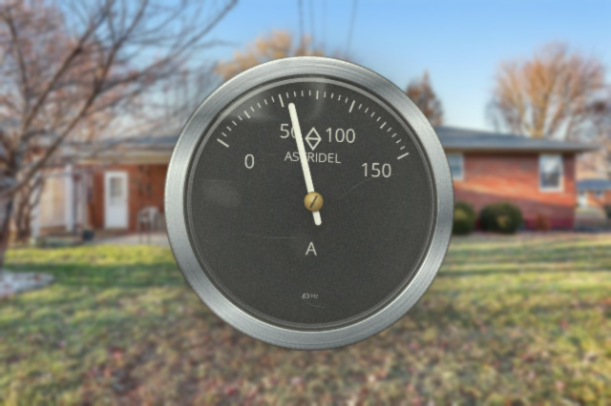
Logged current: 55A
